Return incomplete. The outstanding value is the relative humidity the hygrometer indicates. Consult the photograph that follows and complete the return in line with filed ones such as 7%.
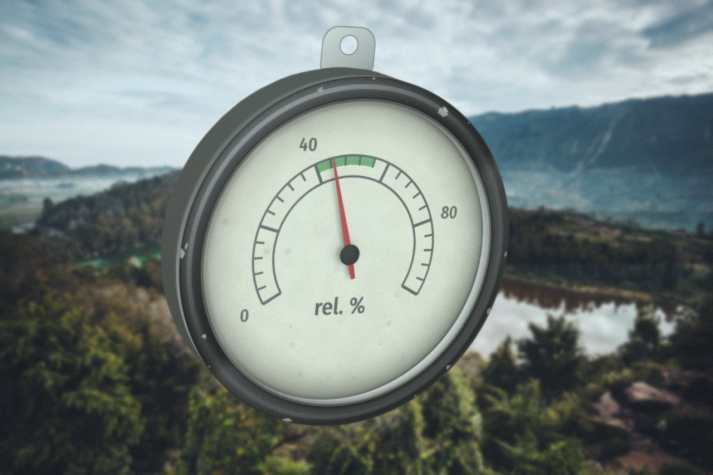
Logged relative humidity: 44%
